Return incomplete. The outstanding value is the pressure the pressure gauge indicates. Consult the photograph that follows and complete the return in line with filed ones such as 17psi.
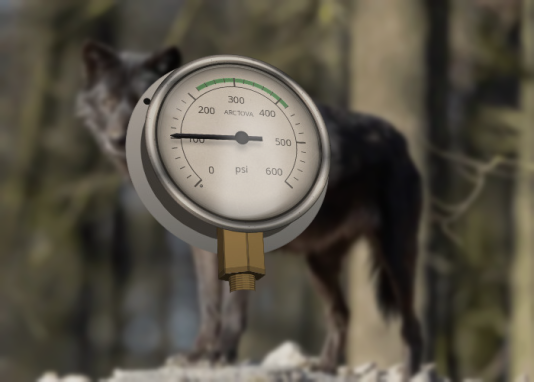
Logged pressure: 100psi
